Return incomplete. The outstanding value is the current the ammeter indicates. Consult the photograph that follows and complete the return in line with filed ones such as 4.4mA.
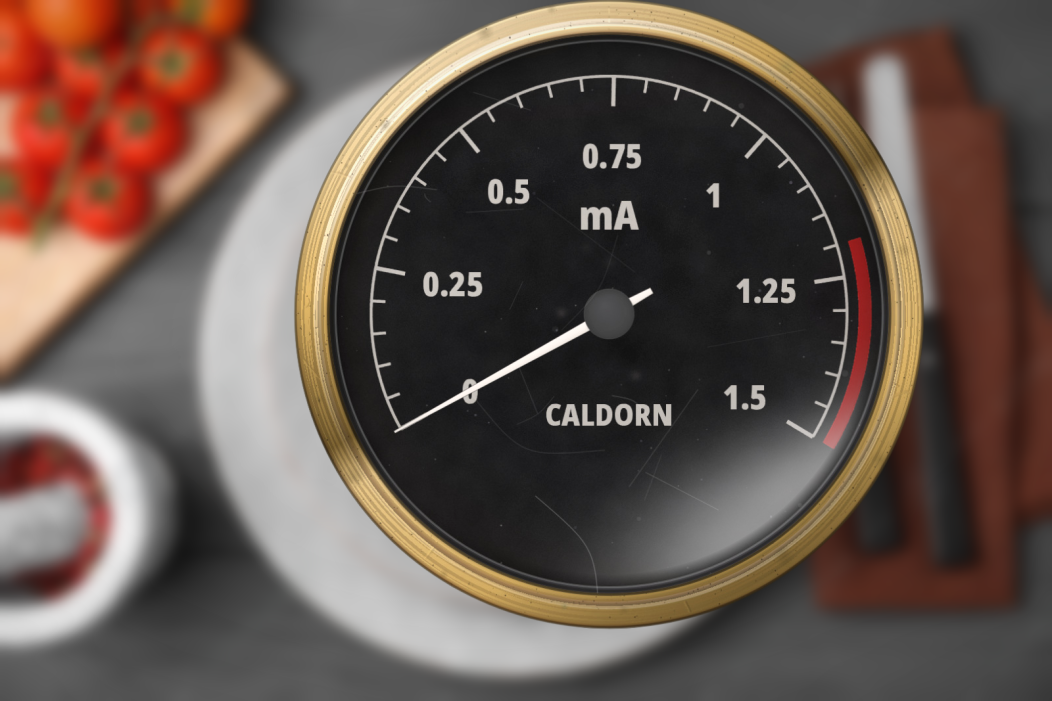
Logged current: 0mA
